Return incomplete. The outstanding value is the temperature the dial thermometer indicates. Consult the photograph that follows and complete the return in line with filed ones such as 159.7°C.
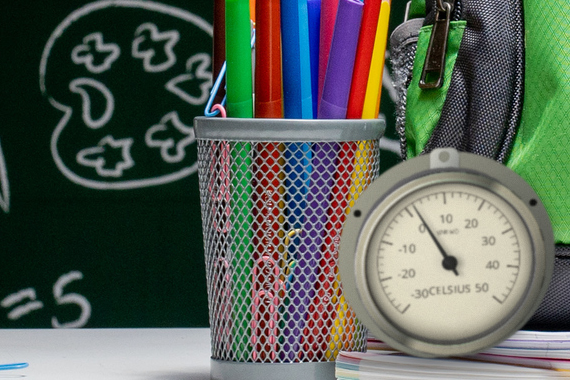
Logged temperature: 2°C
